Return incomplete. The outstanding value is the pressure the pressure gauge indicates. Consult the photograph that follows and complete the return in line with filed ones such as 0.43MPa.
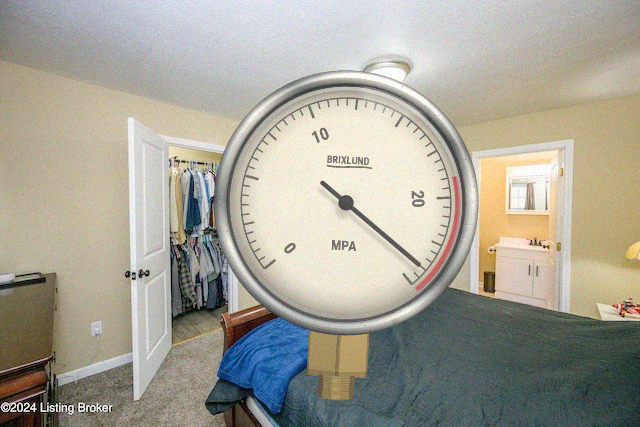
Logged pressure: 24MPa
